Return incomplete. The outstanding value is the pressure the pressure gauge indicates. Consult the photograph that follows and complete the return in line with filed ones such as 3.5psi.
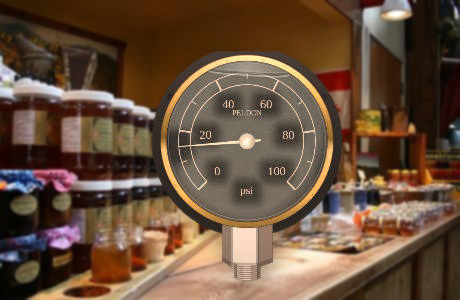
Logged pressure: 15psi
